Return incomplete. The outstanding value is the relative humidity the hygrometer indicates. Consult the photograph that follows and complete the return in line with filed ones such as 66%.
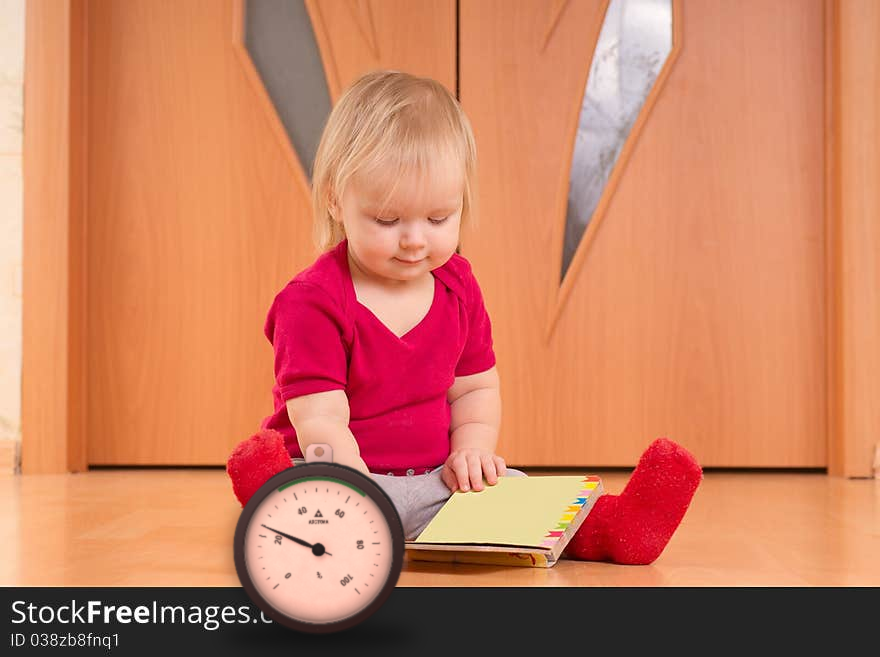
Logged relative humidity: 24%
